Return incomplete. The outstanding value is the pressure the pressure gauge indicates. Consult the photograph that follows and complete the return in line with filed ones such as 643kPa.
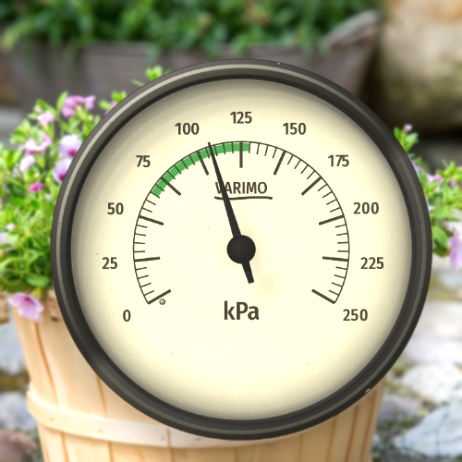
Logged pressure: 107.5kPa
